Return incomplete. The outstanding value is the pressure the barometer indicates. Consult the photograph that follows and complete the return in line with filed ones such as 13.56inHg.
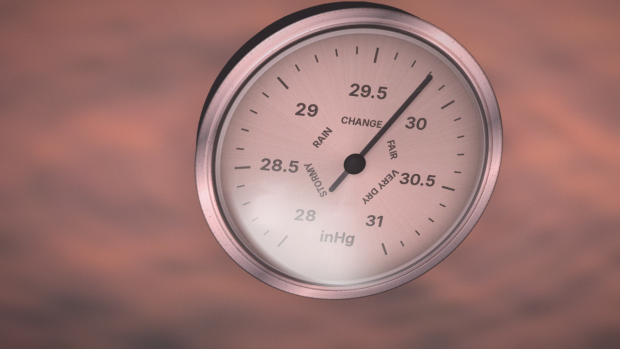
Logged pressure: 29.8inHg
